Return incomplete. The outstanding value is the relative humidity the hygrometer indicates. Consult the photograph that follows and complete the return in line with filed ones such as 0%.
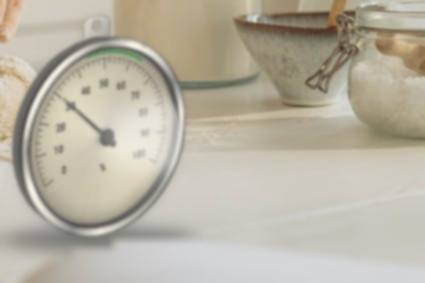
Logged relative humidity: 30%
